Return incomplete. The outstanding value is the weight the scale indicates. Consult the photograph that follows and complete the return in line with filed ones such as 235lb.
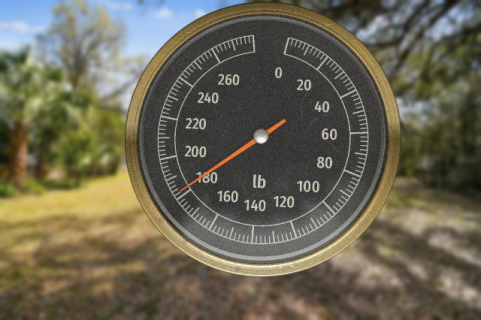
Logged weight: 182lb
